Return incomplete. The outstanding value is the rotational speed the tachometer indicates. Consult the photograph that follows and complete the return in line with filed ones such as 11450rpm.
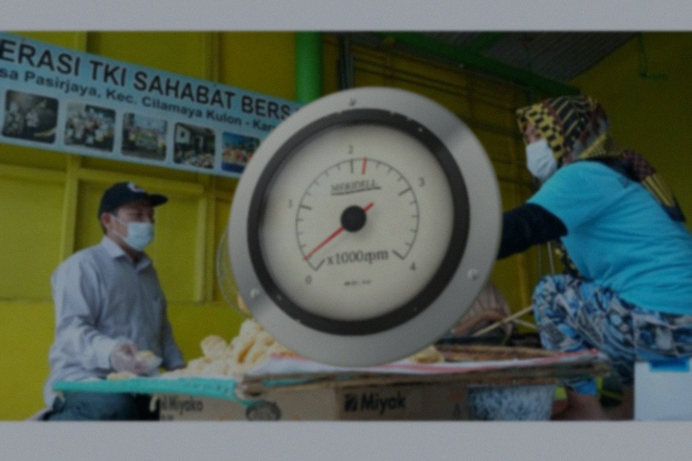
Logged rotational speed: 200rpm
